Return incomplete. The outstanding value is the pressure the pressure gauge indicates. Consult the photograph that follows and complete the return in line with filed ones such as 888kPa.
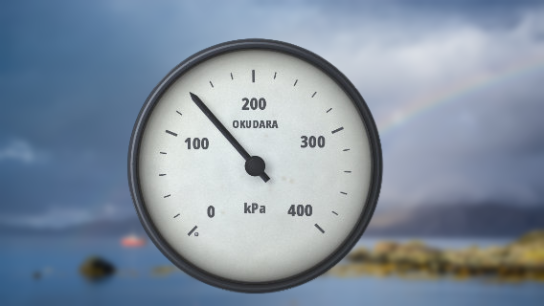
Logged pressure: 140kPa
